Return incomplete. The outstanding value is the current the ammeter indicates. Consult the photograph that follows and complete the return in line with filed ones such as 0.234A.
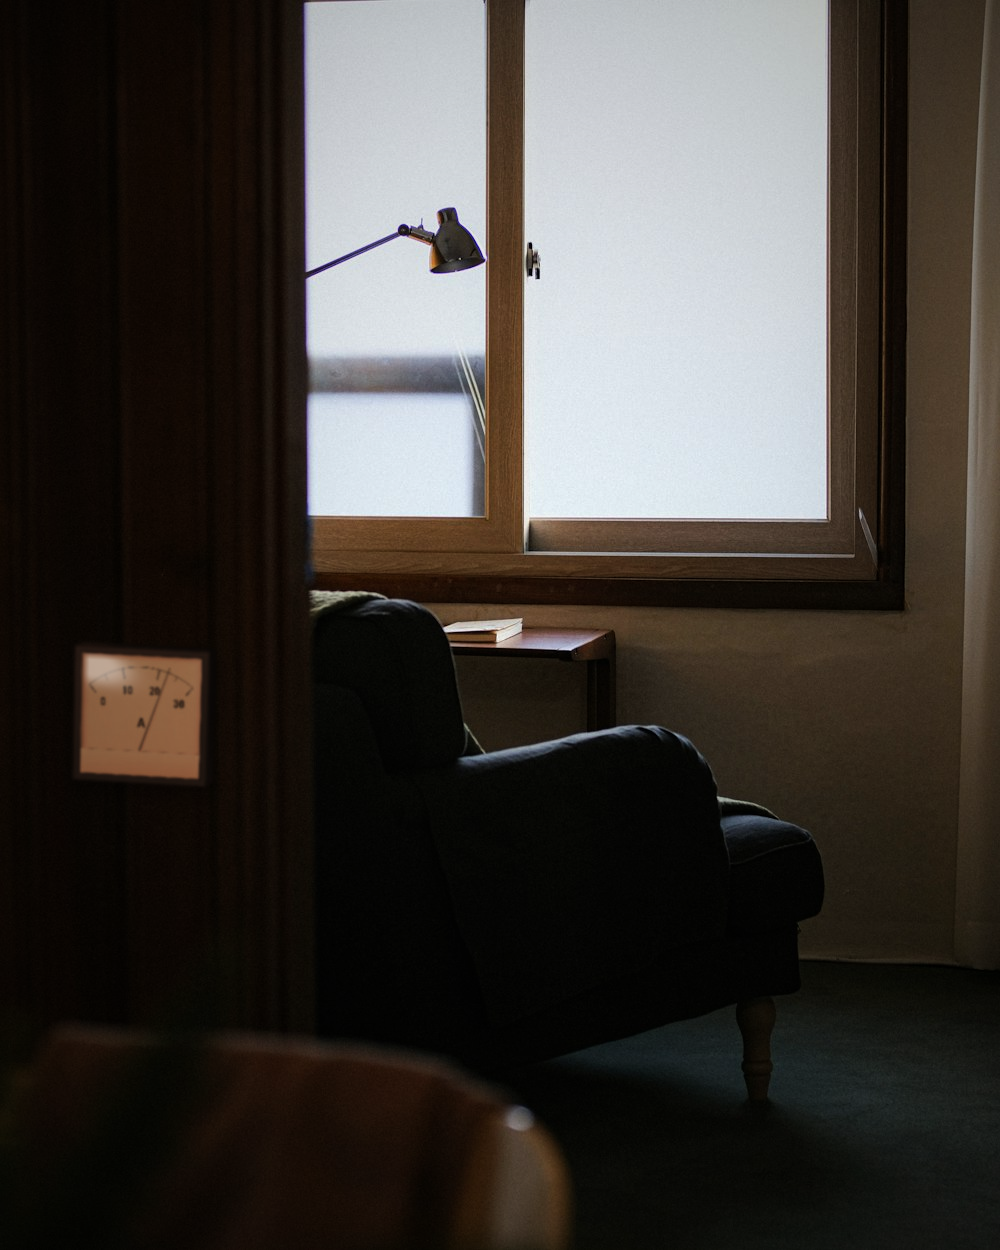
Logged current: 22.5A
